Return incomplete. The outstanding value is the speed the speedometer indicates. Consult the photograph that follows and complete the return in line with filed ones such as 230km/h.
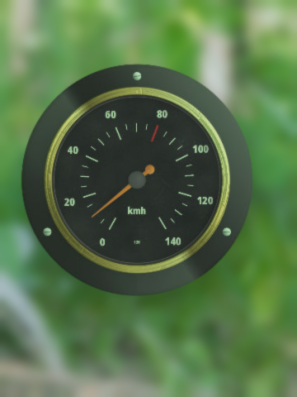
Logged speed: 10km/h
